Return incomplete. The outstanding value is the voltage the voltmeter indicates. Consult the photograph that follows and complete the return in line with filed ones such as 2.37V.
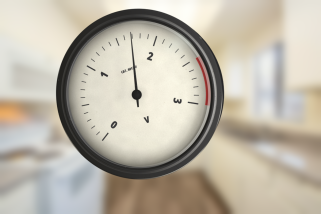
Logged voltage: 1.7V
